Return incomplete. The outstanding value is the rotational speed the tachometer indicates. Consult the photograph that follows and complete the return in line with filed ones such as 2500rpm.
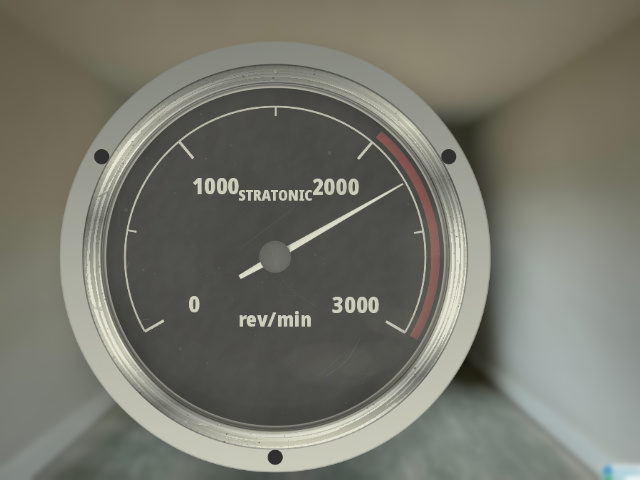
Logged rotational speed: 2250rpm
